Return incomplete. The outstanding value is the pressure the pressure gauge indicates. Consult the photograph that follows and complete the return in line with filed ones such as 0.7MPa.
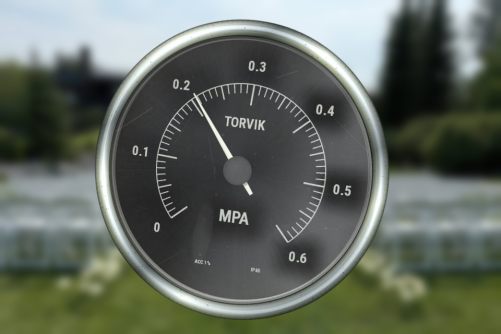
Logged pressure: 0.21MPa
